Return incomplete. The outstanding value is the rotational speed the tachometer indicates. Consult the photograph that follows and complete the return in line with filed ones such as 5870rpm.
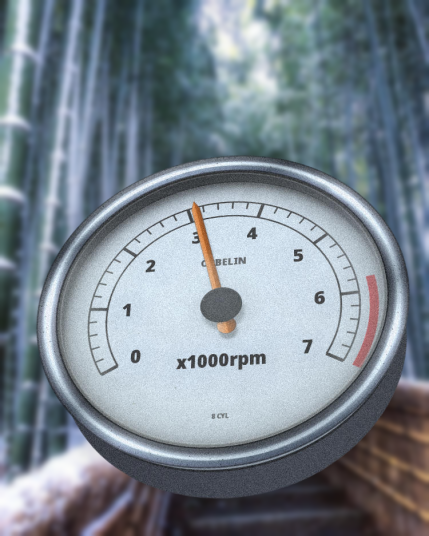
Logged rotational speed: 3100rpm
